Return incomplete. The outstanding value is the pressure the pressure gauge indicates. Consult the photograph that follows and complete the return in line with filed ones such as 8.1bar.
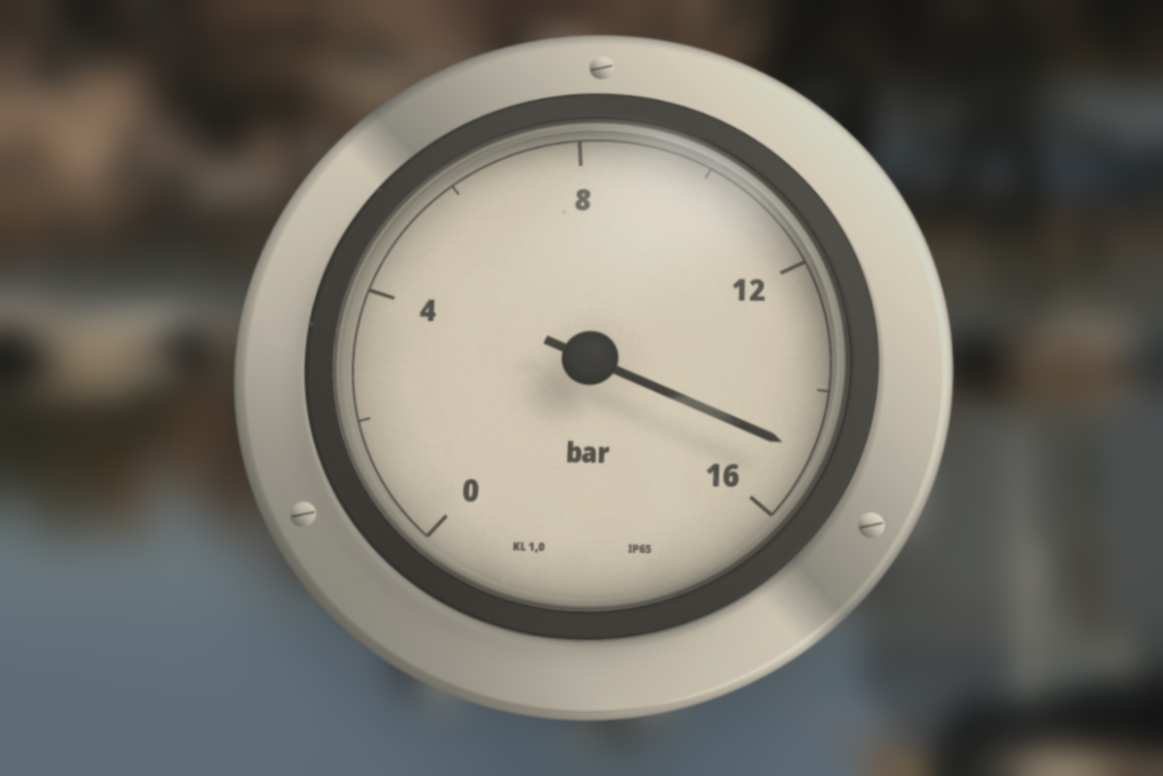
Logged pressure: 15bar
